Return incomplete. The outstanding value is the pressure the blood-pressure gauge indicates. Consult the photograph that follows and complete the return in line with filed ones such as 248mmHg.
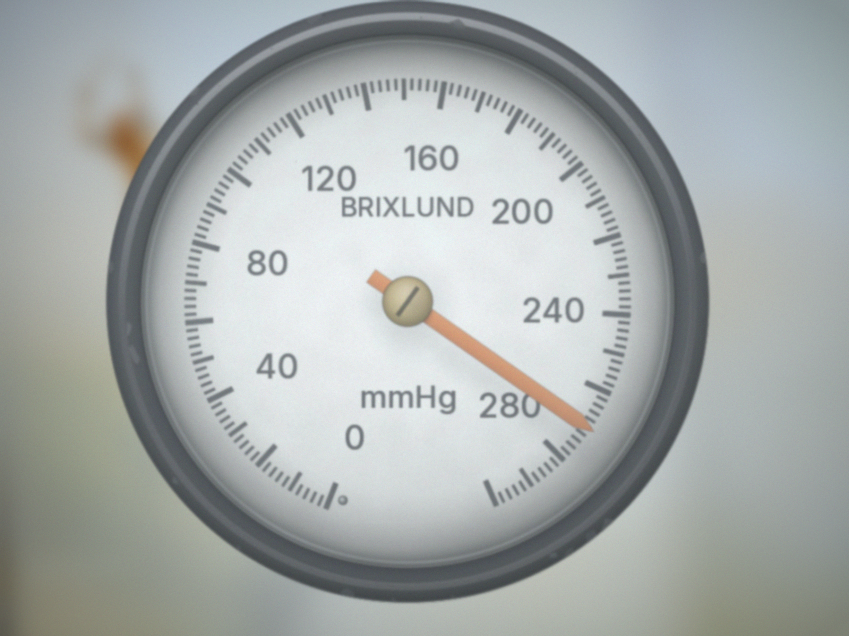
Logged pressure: 270mmHg
